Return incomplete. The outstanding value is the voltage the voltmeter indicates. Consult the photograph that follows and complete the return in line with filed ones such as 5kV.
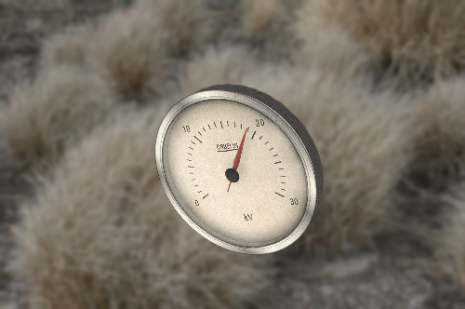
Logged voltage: 19kV
